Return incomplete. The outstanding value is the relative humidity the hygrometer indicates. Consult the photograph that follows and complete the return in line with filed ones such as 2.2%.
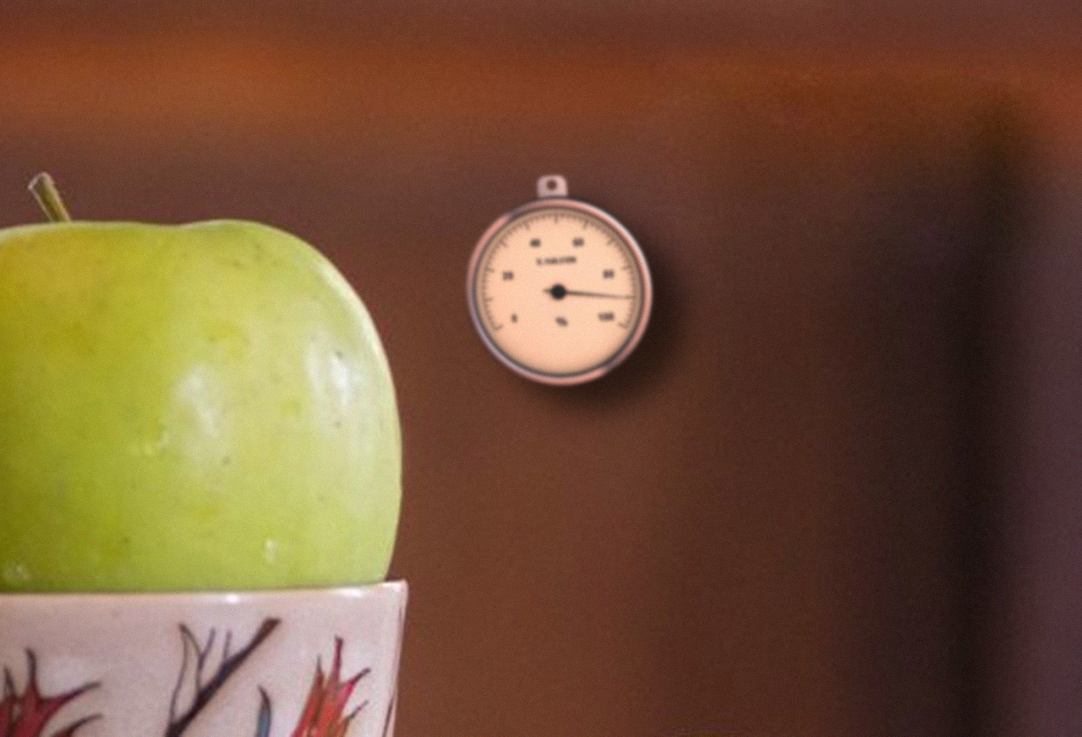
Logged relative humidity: 90%
